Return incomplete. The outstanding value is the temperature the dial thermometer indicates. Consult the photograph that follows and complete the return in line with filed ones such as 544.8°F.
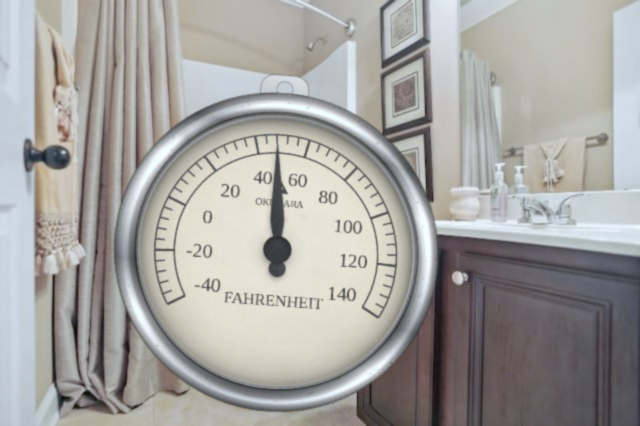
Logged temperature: 48°F
